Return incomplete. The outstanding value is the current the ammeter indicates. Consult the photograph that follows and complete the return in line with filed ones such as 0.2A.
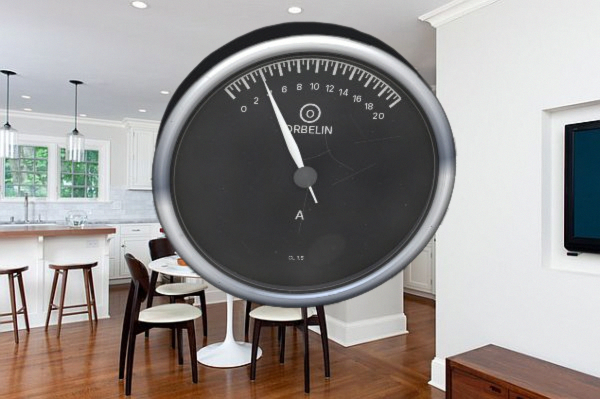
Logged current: 4A
